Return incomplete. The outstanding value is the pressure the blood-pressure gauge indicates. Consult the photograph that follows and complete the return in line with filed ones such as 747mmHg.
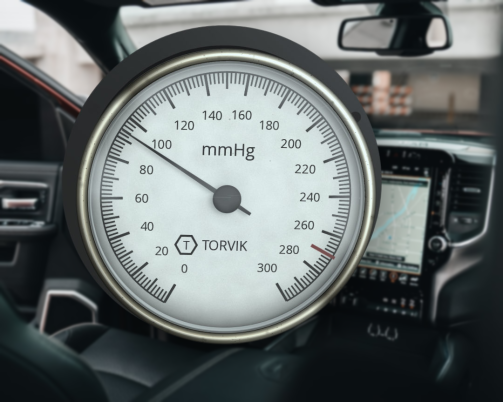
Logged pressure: 94mmHg
